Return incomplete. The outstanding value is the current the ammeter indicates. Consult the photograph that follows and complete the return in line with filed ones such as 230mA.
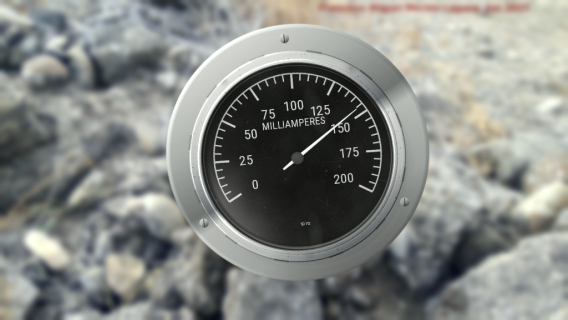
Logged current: 145mA
